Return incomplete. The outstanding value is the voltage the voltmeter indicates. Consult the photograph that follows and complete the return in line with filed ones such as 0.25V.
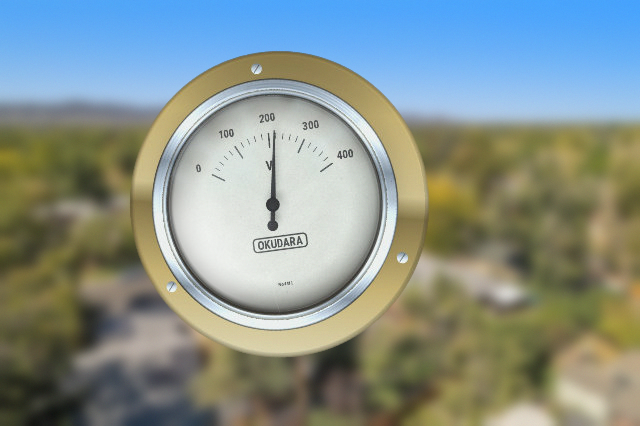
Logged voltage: 220V
